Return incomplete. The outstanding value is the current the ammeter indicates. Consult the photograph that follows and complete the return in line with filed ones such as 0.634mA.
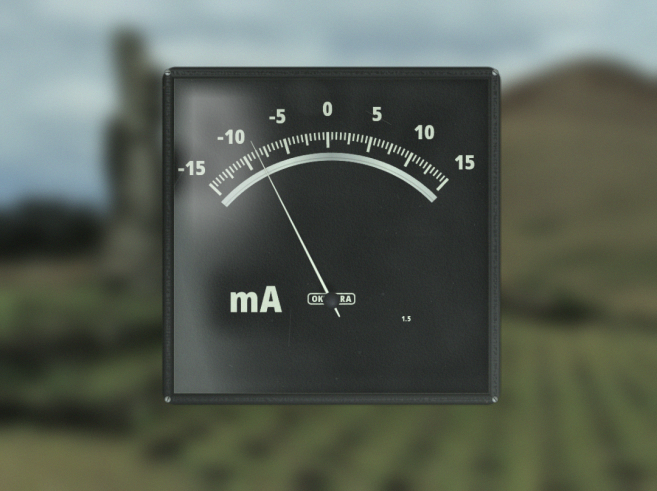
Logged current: -8.5mA
